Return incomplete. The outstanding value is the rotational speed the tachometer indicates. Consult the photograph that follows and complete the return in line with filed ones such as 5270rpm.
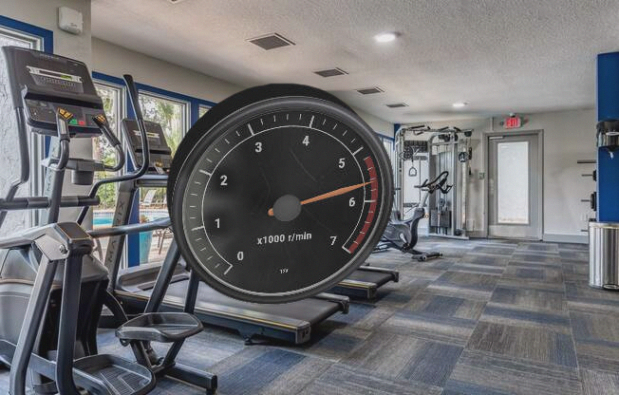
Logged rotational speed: 5600rpm
